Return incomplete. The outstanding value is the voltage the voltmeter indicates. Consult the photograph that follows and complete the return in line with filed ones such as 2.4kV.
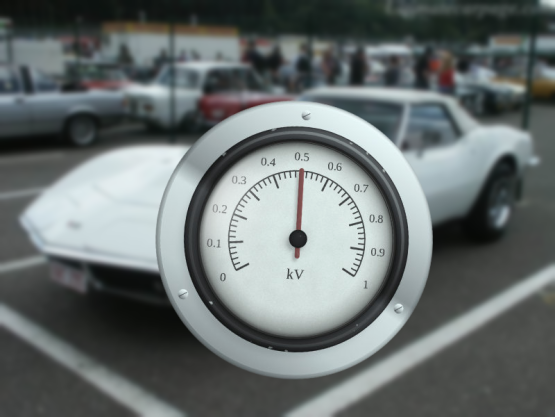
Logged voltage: 0.5kV
